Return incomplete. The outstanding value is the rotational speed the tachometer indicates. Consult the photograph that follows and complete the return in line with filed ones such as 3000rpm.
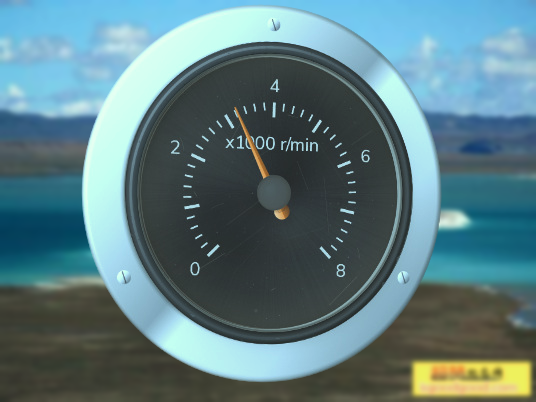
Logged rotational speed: 3200rpm
